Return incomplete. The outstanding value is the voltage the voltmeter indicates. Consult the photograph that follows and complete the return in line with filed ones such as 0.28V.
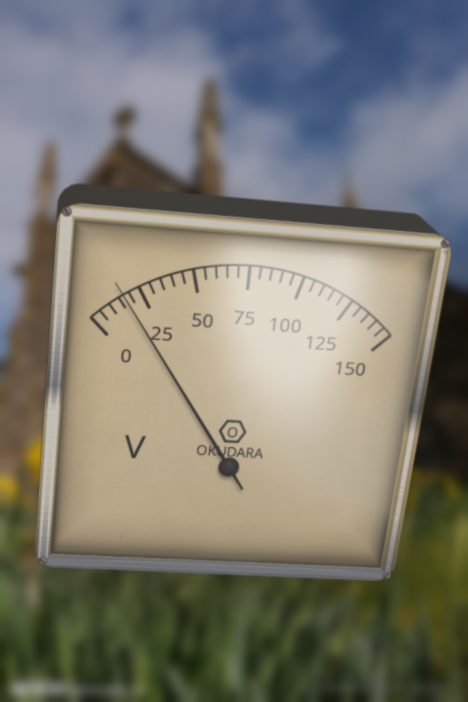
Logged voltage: 17.5V
